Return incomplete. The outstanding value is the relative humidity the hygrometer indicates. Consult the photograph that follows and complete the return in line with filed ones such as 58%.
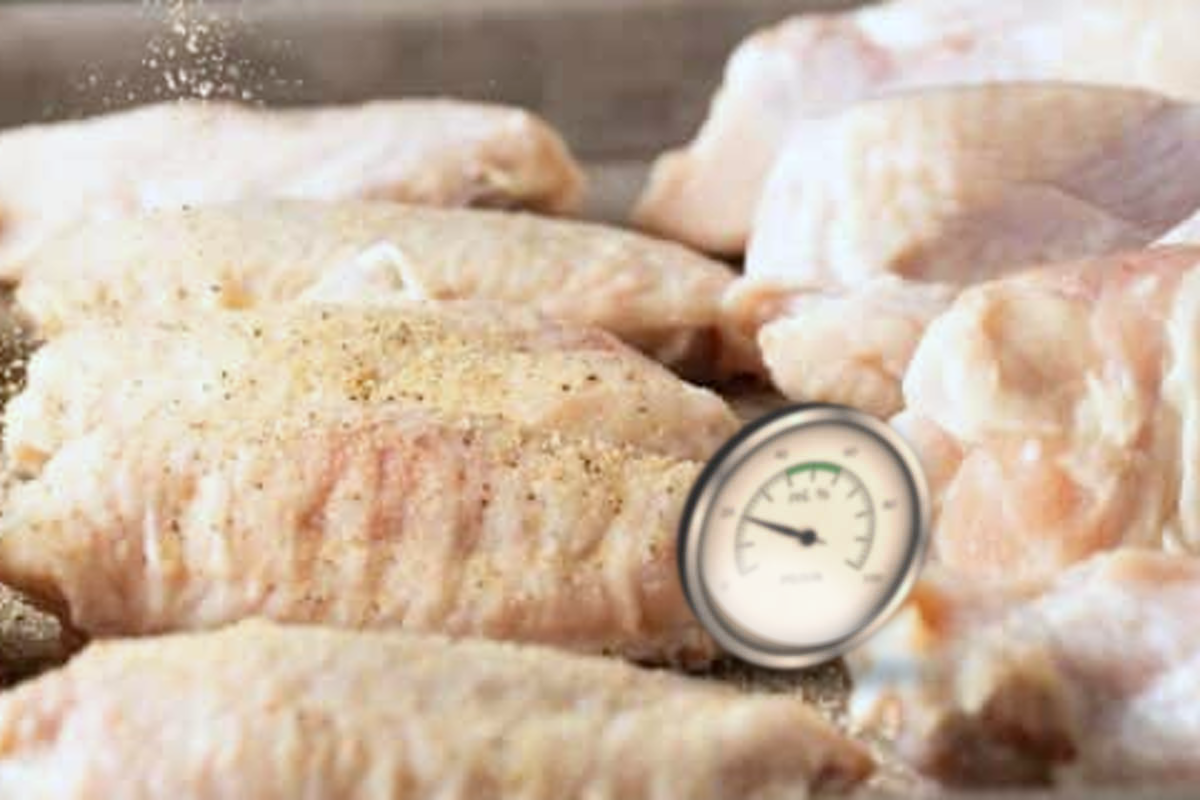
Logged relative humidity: 20%
